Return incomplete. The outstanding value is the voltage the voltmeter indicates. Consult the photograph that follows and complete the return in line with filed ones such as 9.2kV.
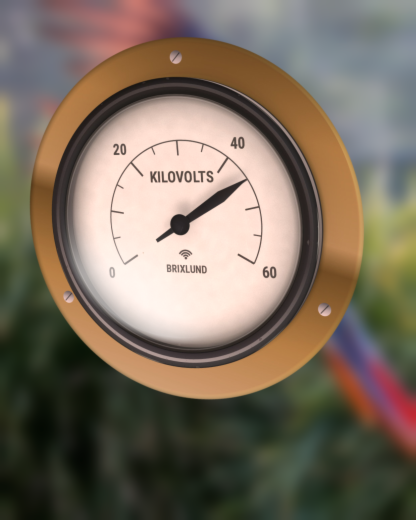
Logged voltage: 45kV
